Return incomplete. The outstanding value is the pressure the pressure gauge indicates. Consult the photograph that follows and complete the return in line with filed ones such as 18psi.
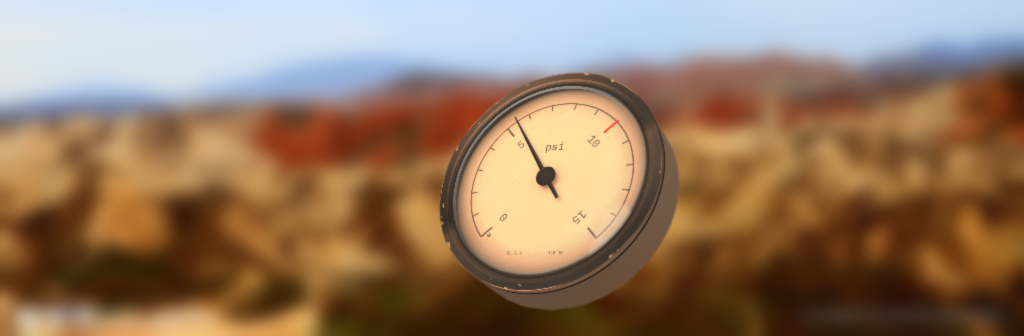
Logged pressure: 5.5psi
